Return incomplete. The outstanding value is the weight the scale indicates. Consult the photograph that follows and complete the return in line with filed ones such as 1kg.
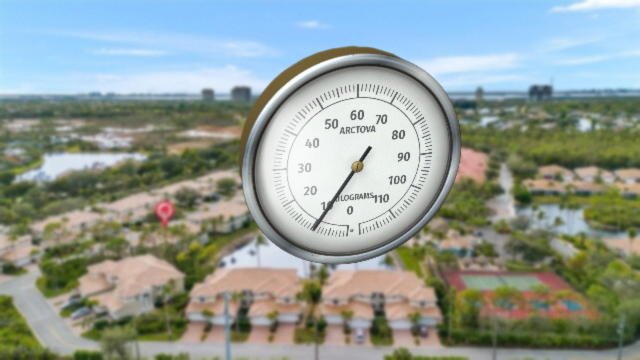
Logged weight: 10kg
